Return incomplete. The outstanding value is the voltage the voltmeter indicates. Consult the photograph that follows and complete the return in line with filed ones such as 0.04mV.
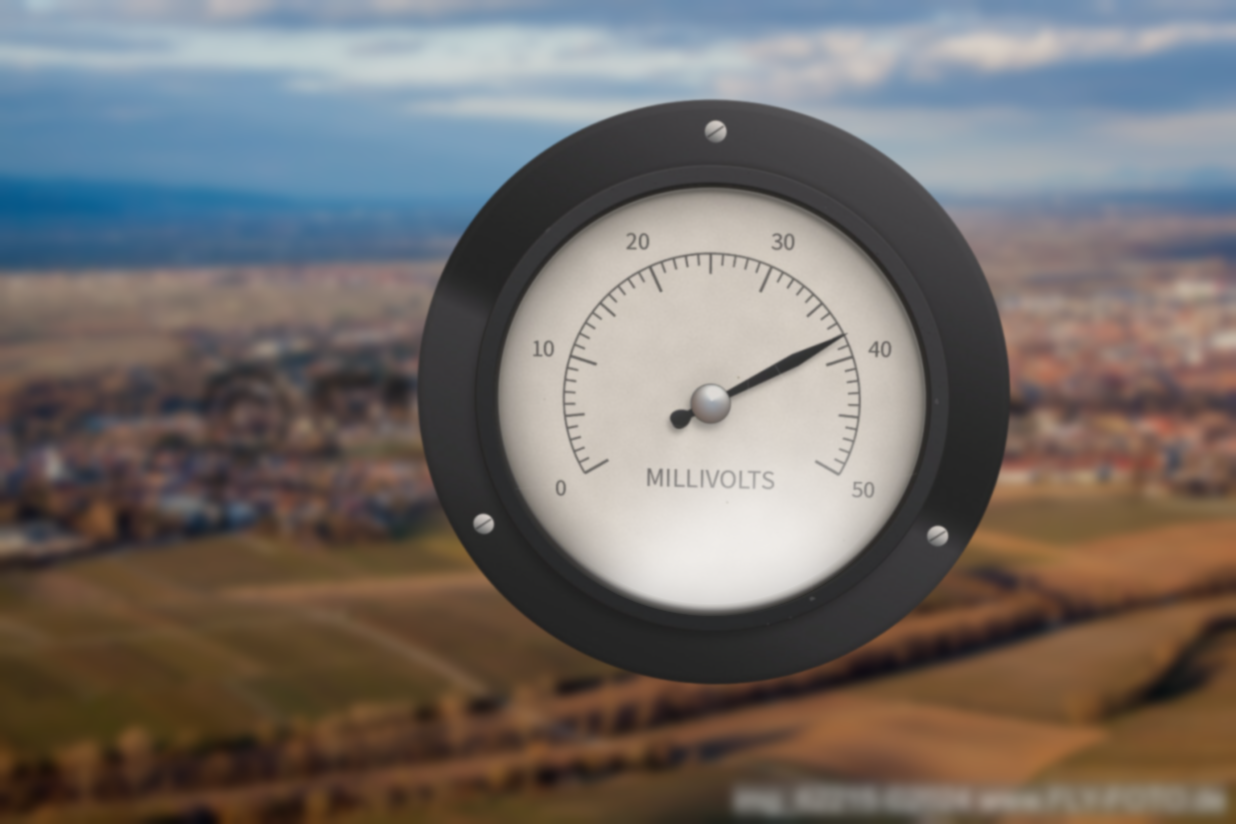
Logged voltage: 38mV
